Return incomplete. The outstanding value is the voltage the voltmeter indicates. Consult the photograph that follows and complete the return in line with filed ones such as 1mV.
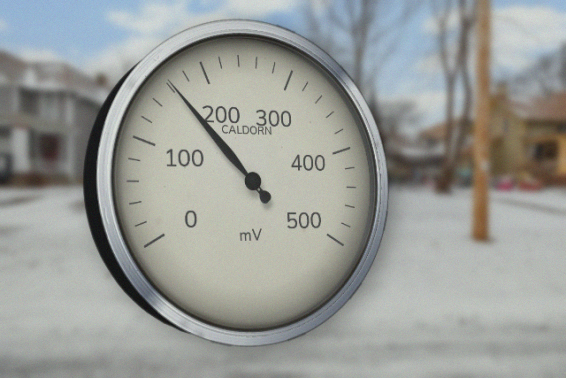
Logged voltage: 160mV
